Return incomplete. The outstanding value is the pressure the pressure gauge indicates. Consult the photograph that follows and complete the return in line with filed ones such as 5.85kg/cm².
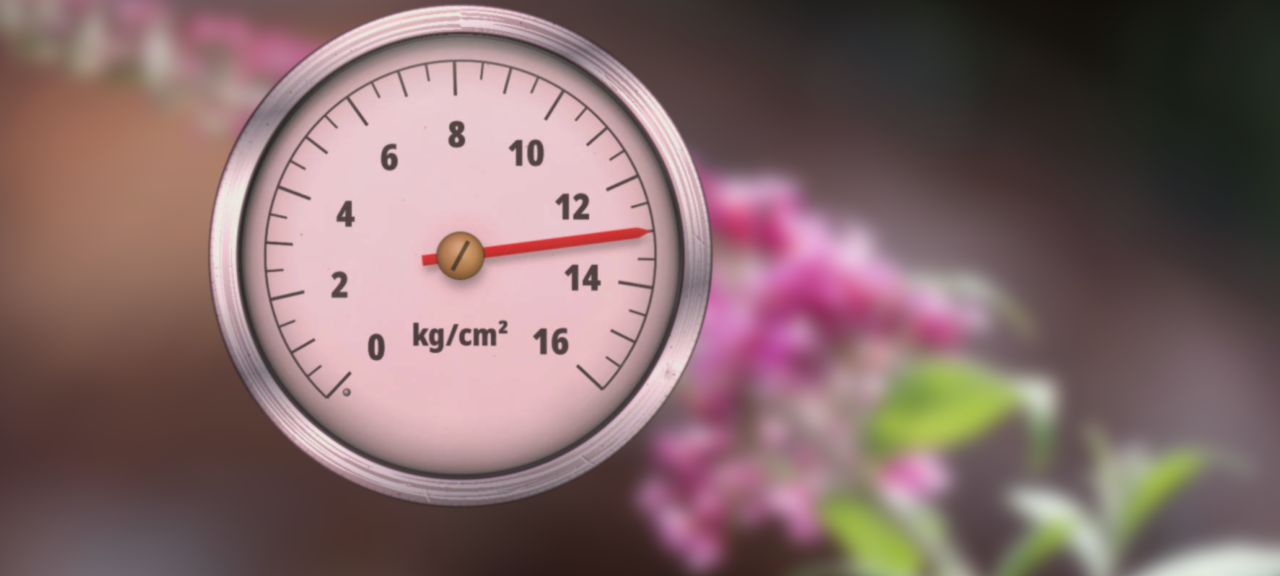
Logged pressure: 13kg/cm²
